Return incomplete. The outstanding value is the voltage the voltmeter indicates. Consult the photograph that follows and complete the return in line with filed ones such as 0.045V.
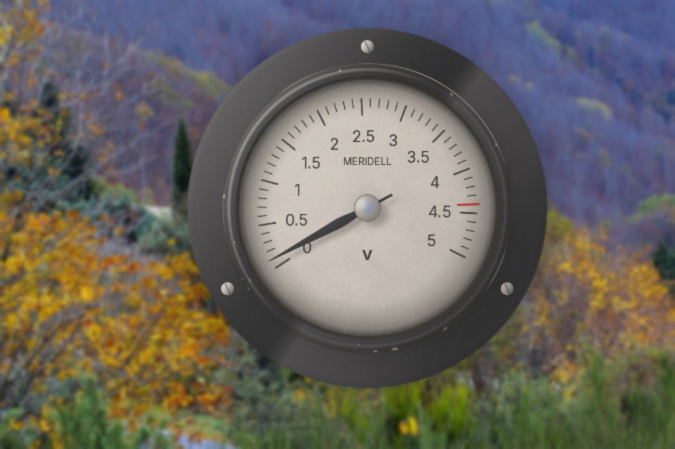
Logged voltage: 0.1V
